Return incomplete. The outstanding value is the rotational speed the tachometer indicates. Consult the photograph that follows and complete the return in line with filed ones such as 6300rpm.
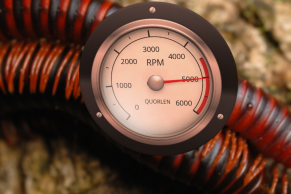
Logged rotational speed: 5000rpm
